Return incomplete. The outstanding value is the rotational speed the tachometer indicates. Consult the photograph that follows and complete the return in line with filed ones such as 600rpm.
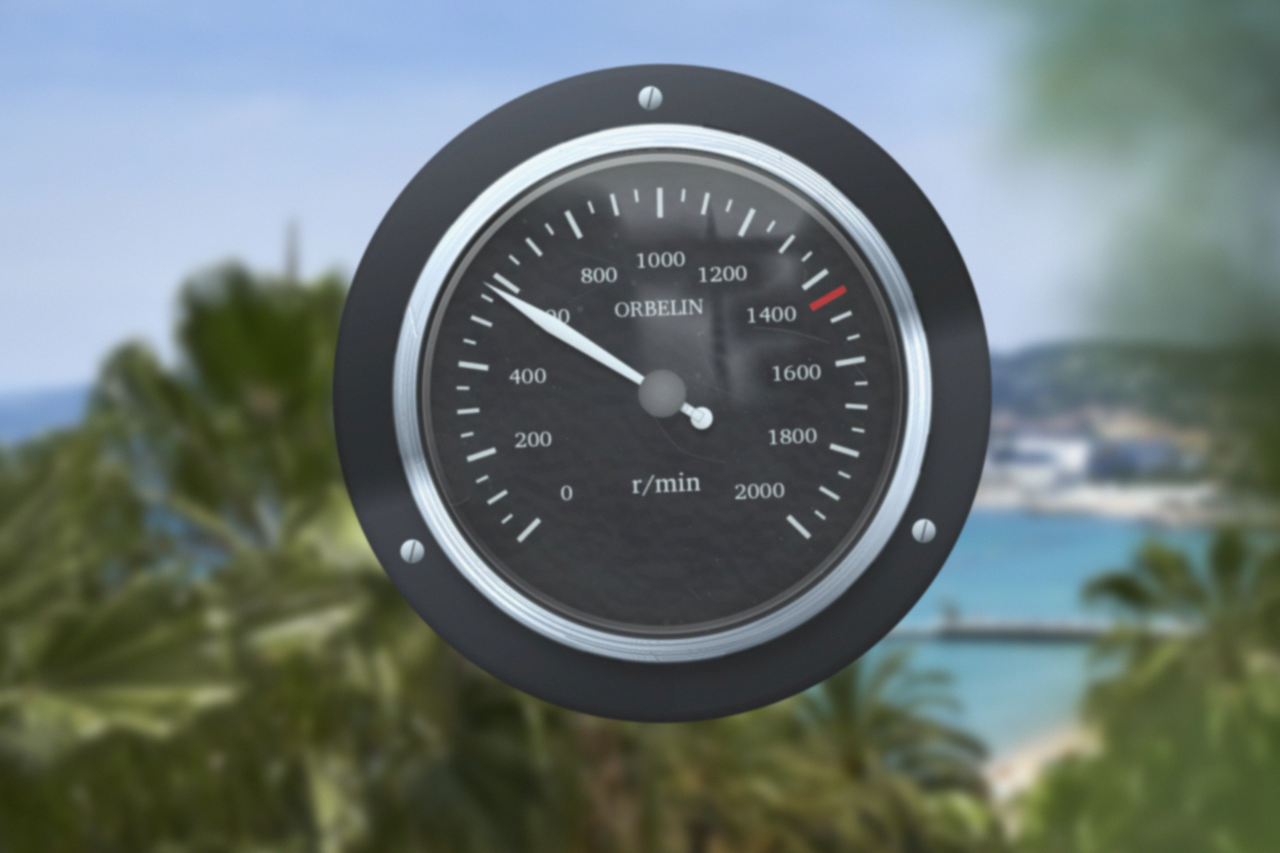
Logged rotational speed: 575rpm
